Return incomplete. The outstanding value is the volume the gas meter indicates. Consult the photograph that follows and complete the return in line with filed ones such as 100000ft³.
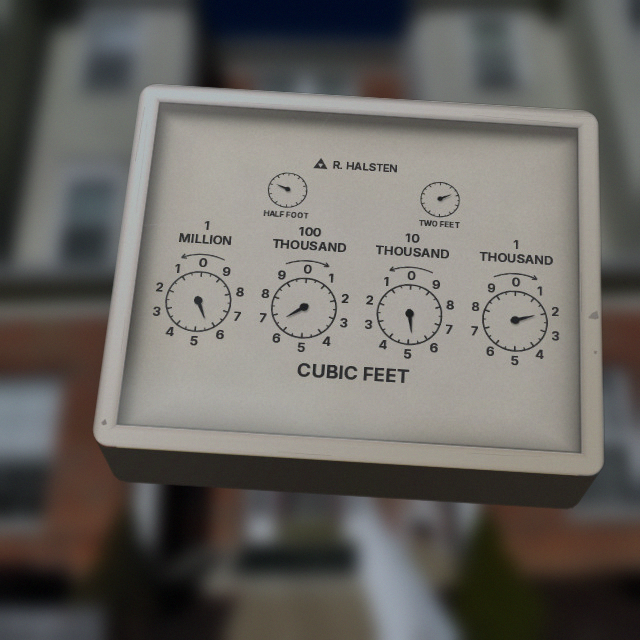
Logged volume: 565200ft³
